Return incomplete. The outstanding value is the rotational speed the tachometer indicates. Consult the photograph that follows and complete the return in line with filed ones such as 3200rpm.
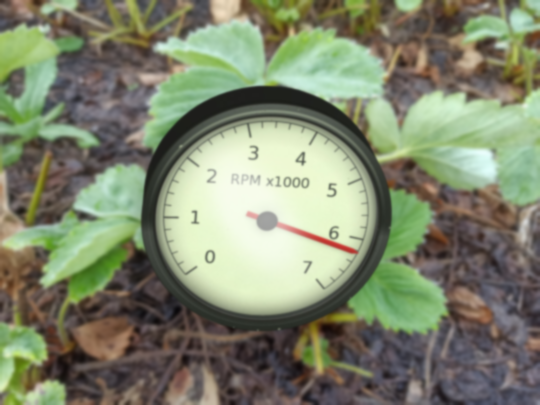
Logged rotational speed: 6200rpm
